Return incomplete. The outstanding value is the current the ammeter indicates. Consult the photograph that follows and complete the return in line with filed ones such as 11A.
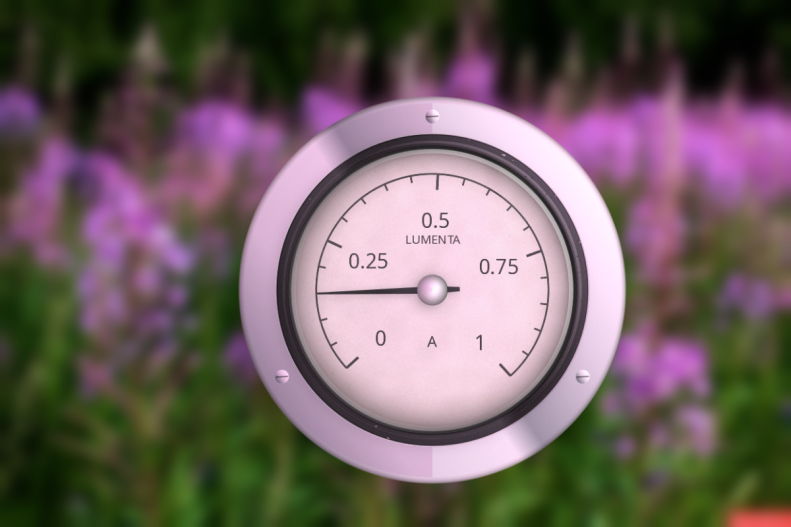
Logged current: 0.15A
